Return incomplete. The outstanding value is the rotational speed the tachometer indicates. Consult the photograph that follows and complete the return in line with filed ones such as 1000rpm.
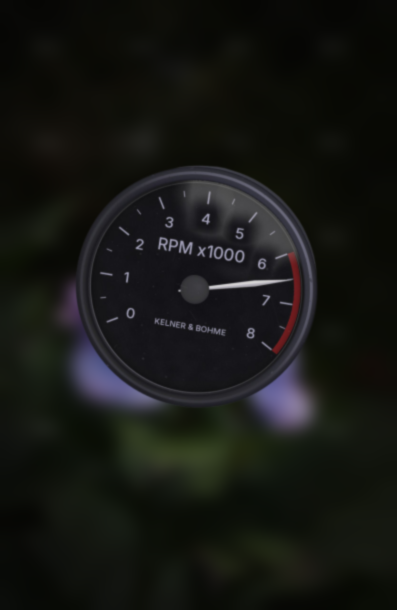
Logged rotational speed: 6500rpm
